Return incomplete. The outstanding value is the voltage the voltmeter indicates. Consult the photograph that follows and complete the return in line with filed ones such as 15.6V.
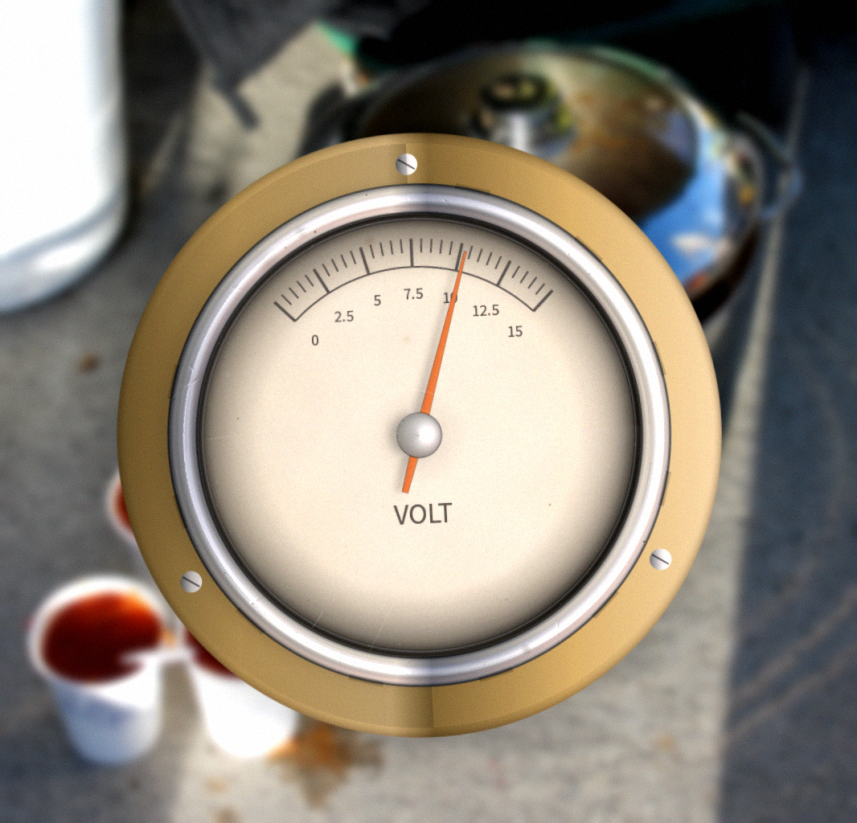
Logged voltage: 10.25V
